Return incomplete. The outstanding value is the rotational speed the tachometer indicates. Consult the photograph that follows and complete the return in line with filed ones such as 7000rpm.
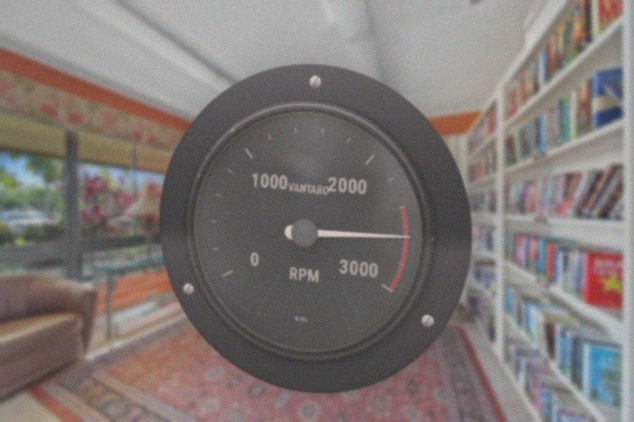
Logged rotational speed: 2600rpm
